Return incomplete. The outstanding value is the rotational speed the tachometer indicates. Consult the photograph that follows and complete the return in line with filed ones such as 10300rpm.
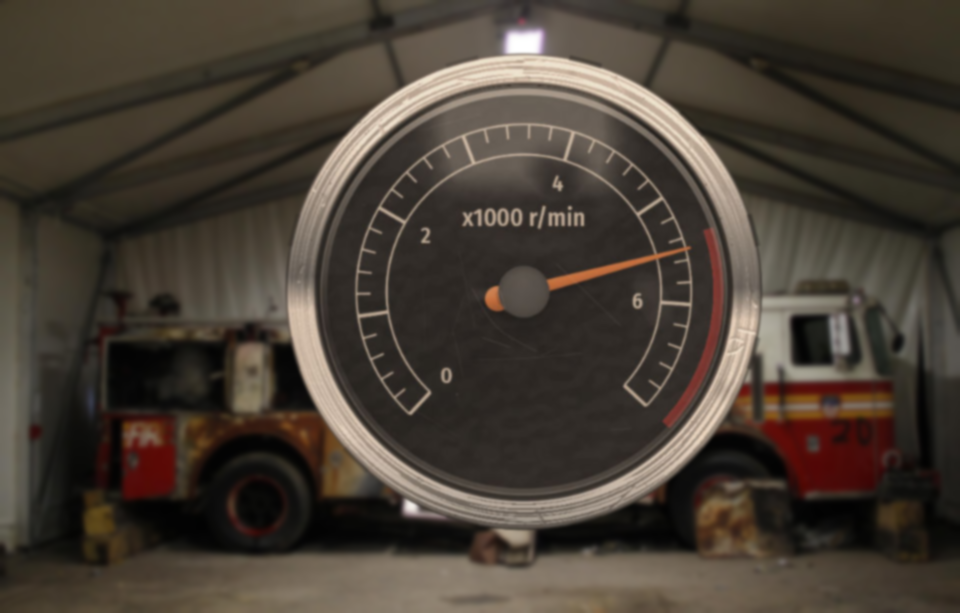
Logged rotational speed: 5500rpm
